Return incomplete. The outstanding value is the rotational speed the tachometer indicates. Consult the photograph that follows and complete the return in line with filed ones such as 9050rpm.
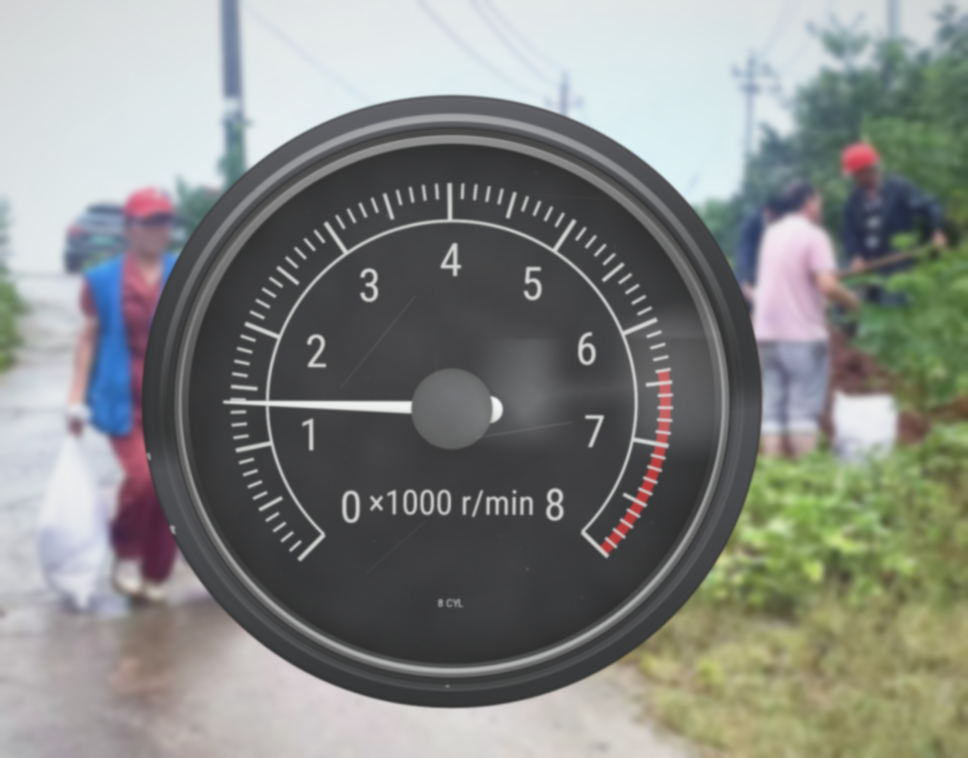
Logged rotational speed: 1400rpm
